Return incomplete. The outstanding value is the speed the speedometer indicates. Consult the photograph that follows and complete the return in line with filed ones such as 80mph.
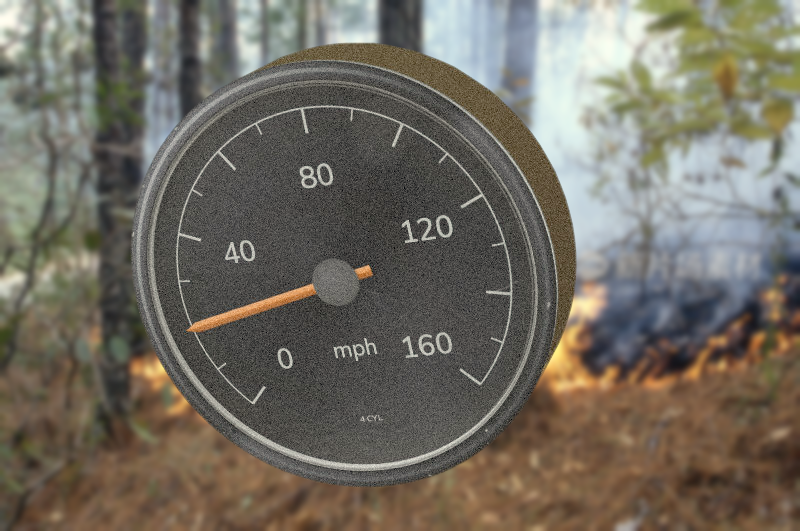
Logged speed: 20mph
